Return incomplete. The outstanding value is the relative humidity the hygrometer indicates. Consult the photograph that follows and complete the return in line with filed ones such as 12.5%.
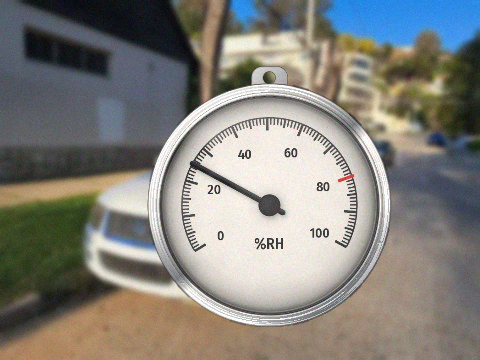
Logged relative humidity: 25%
